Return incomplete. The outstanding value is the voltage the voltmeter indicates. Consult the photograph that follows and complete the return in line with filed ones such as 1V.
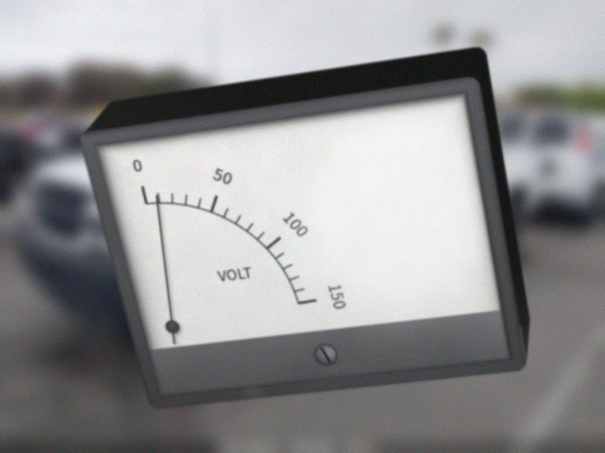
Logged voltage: 10V
